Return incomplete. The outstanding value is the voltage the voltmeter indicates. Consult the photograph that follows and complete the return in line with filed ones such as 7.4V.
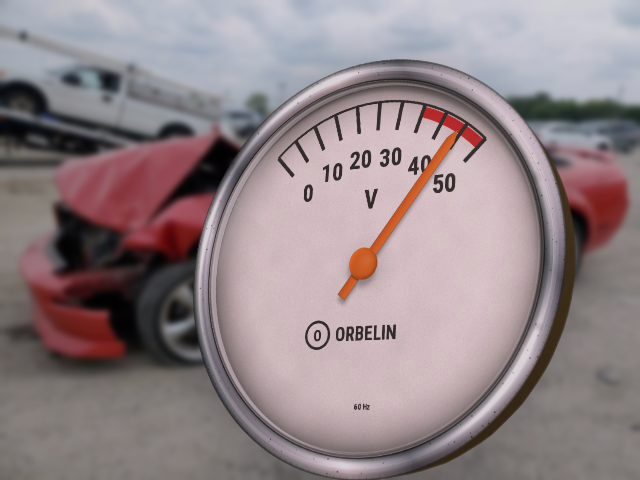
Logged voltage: 45V
